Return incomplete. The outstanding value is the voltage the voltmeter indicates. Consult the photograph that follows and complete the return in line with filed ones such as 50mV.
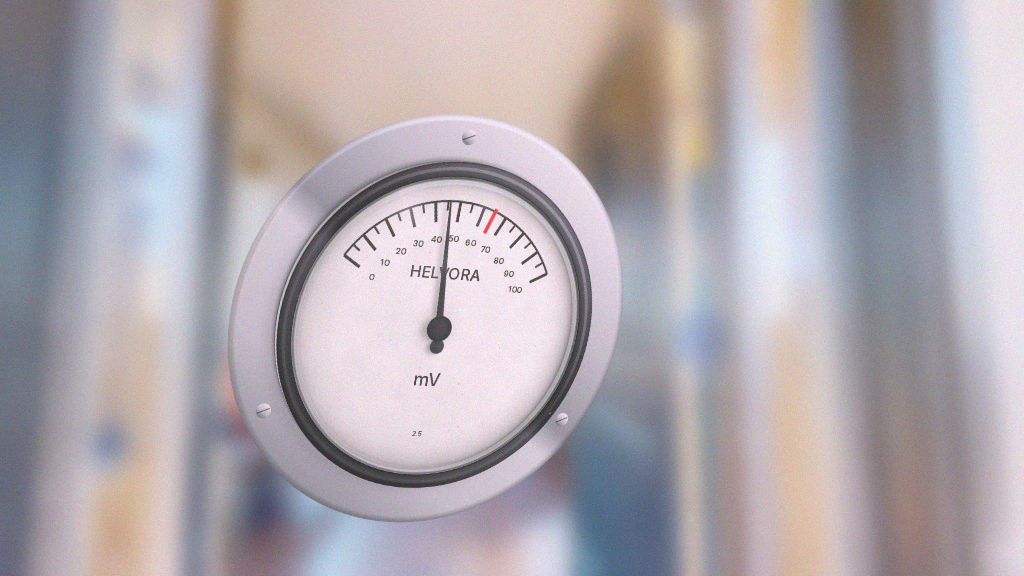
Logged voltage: 45mV
